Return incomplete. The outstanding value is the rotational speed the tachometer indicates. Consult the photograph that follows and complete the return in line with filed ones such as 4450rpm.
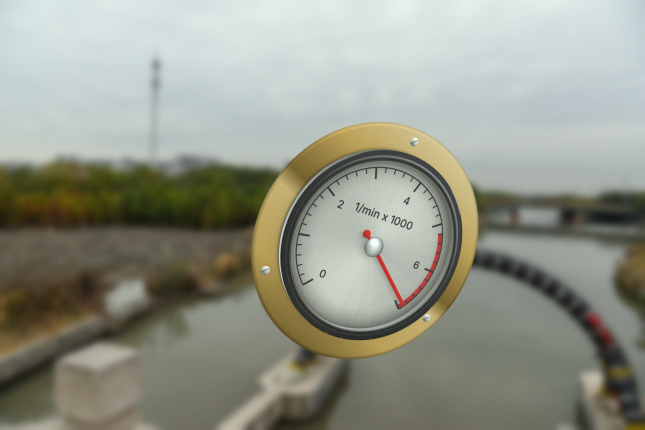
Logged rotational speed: 6900rpm
